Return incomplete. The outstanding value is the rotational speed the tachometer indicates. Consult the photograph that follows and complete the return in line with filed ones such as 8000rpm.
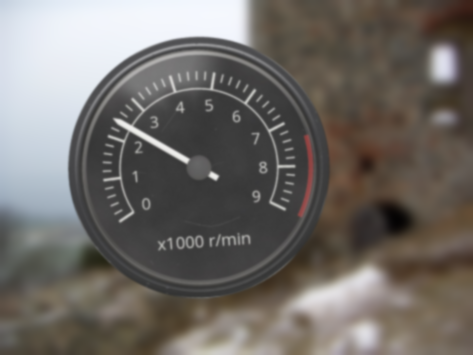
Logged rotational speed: 2400rpm
